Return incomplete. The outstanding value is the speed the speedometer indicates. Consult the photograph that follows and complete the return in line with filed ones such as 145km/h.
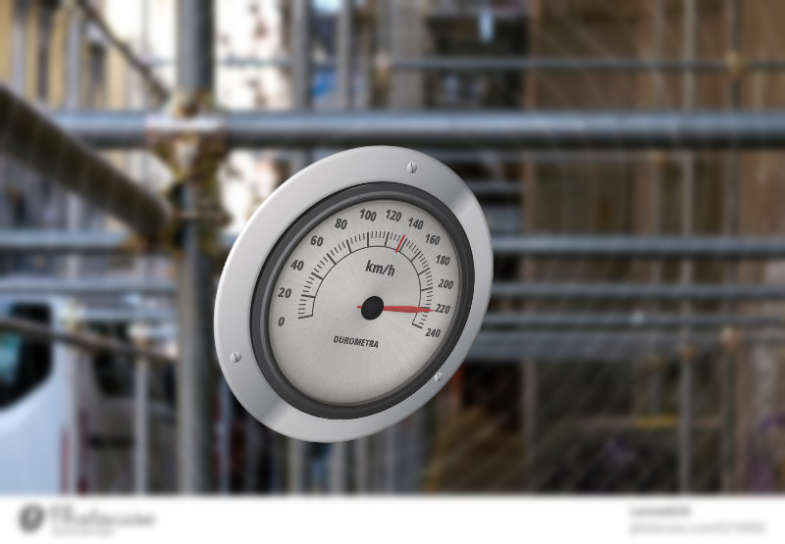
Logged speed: 220km/h
